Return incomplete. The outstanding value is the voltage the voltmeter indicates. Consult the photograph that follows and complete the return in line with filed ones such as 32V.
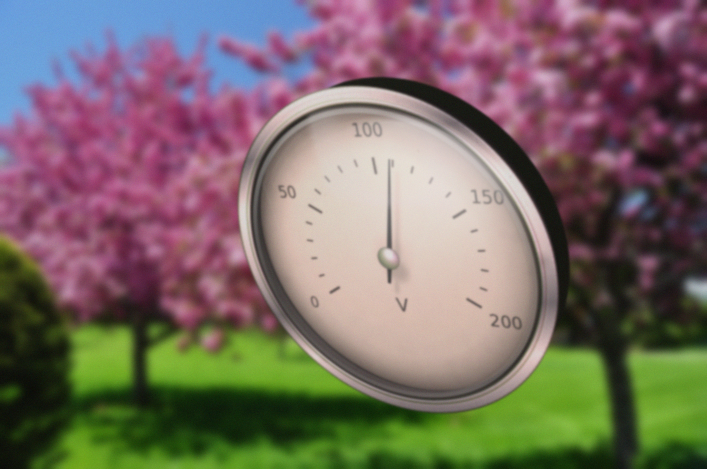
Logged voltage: 110V
